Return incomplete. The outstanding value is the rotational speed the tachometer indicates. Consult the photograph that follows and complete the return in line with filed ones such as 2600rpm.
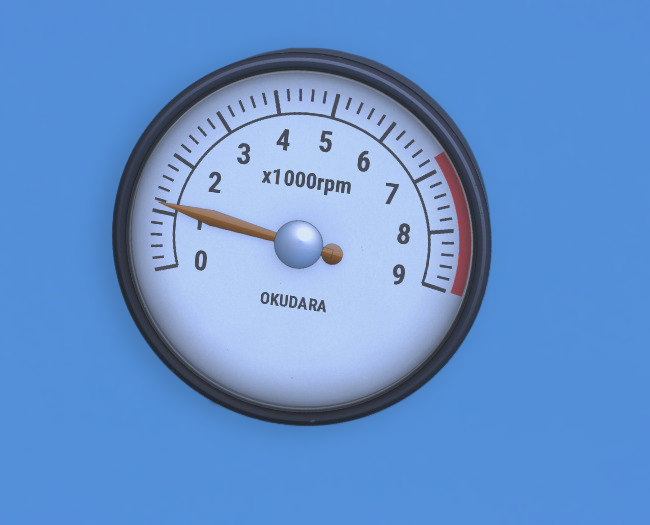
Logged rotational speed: 1200rpm
